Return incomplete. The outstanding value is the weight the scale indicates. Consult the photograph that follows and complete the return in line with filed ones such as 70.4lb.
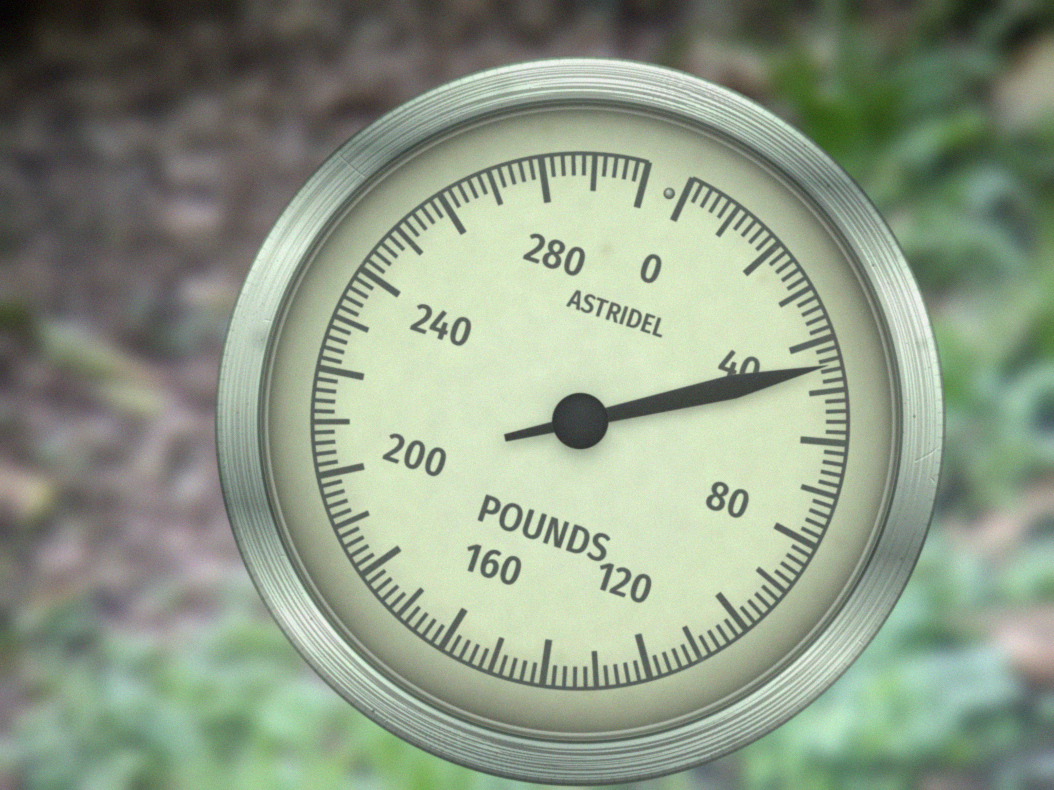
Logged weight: 45lb
